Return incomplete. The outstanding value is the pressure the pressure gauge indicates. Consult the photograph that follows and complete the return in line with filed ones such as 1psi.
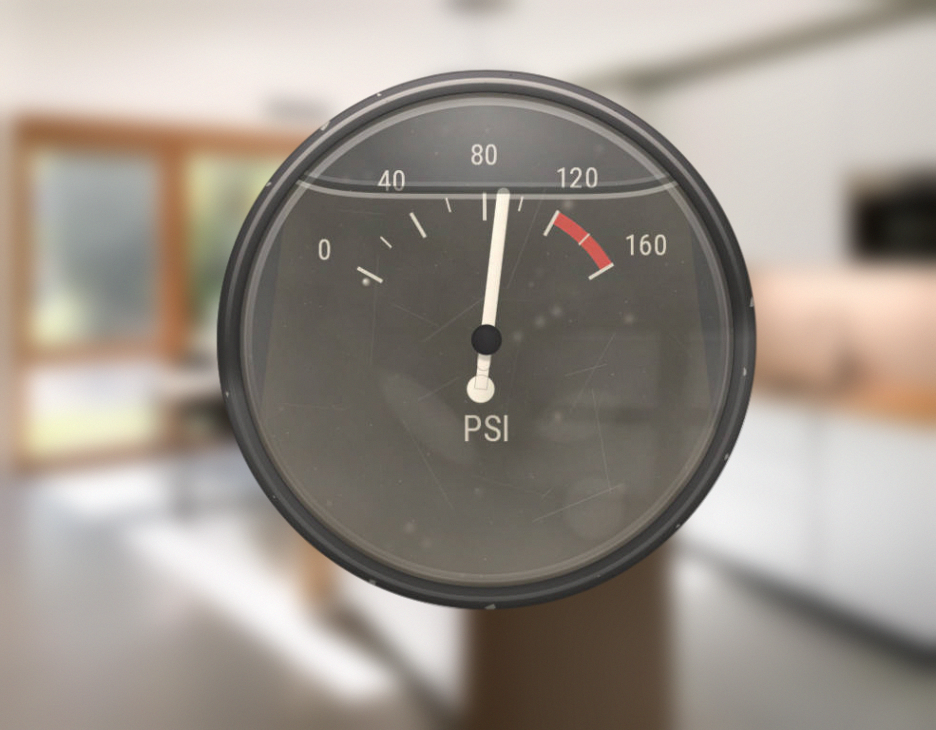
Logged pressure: 90psi
